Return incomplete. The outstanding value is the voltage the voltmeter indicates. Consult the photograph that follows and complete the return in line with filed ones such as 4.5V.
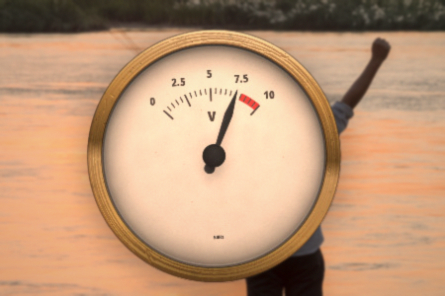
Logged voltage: 7.5V
